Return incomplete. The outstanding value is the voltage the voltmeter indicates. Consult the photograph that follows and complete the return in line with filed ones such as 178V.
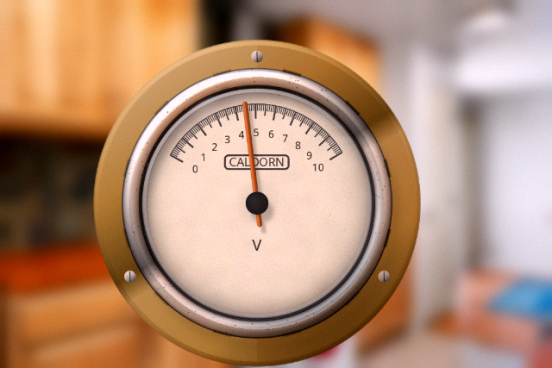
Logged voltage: 4.5V
